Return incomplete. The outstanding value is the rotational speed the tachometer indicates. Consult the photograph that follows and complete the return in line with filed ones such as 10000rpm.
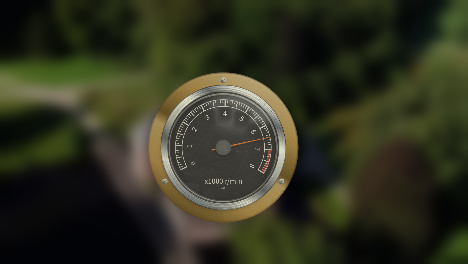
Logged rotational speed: 6500rpm
